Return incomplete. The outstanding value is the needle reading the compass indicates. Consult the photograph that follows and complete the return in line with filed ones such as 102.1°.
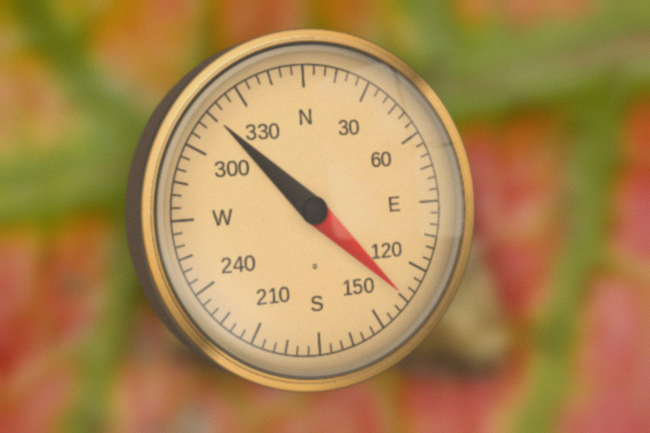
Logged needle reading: 135°
